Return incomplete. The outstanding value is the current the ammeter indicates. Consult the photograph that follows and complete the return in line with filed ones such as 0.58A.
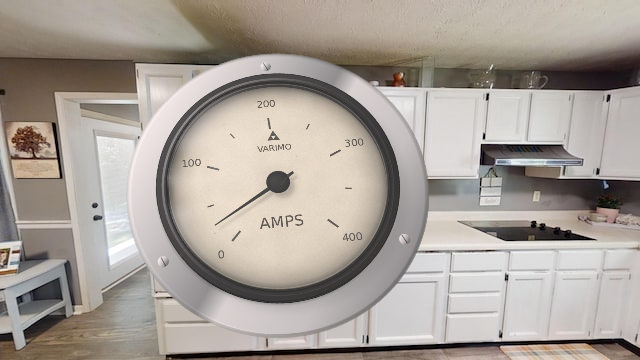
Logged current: 25A
